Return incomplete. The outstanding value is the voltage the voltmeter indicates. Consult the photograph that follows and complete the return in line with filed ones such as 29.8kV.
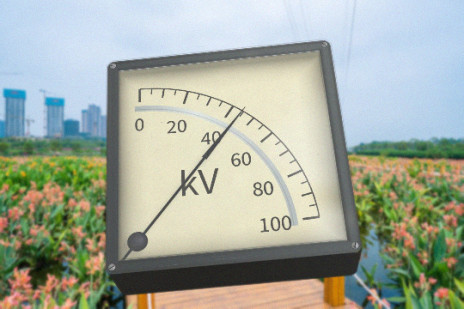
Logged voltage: 45kV
